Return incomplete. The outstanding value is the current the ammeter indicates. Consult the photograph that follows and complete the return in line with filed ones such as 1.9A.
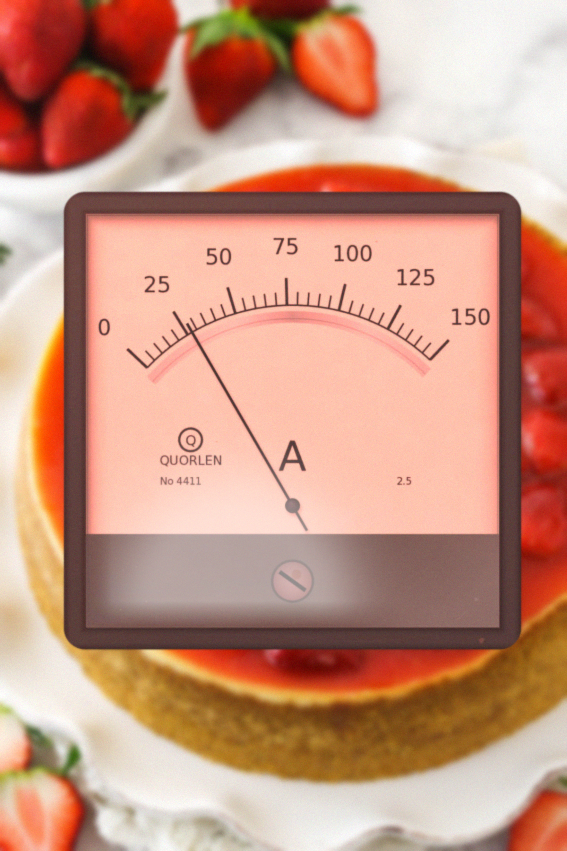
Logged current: 27.5A
